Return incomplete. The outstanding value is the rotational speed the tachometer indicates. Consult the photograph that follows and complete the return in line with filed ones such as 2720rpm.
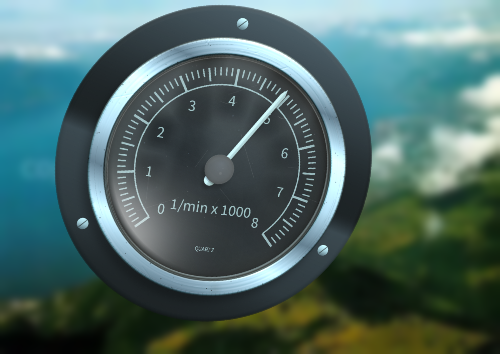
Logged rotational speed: 4900rpm
